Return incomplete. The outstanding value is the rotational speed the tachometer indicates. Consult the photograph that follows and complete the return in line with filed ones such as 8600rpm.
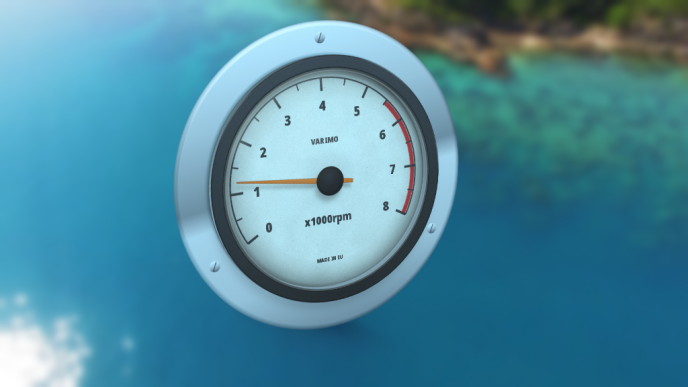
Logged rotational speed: 1250rpm
